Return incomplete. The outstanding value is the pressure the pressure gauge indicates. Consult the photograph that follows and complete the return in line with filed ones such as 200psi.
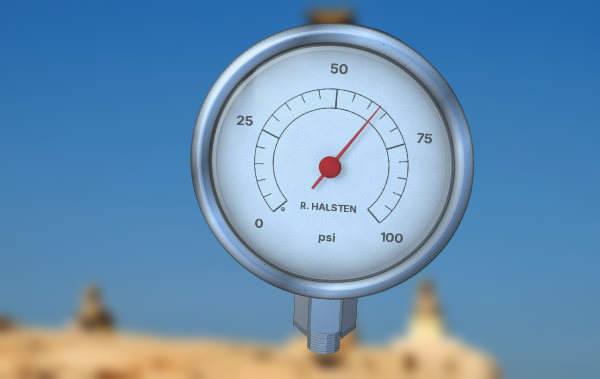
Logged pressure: 62.5psi
